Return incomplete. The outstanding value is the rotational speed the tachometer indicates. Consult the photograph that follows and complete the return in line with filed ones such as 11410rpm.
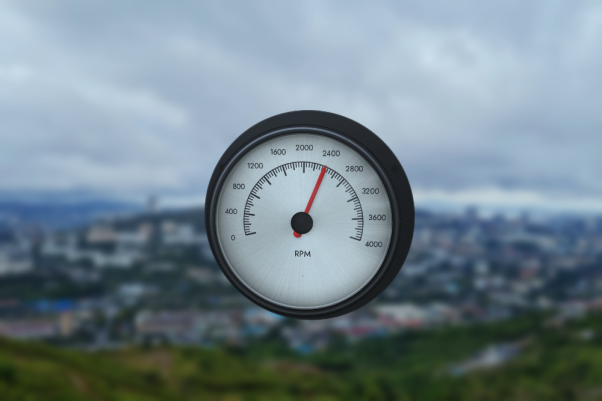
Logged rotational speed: 2400rpm
